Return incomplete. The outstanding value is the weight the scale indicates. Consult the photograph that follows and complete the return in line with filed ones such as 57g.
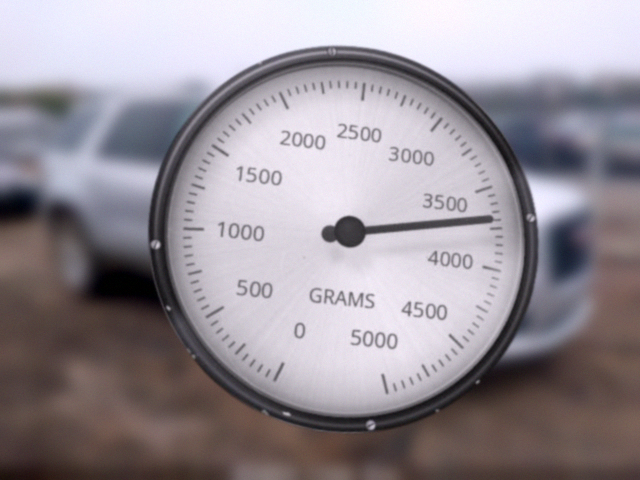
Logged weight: 3700g
